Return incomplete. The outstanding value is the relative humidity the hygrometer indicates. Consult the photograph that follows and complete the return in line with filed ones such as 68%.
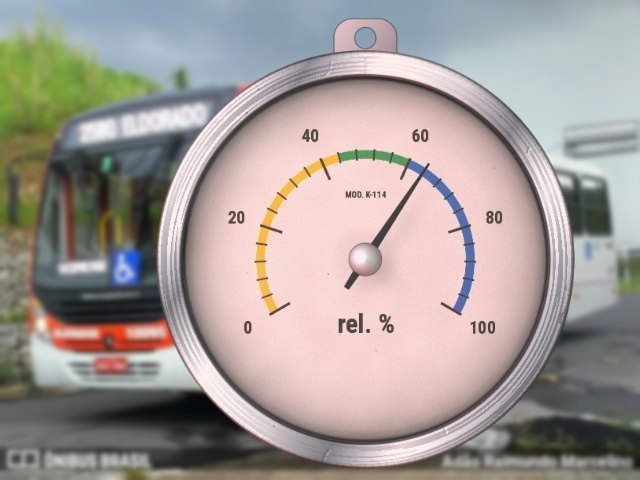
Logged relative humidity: 64%
